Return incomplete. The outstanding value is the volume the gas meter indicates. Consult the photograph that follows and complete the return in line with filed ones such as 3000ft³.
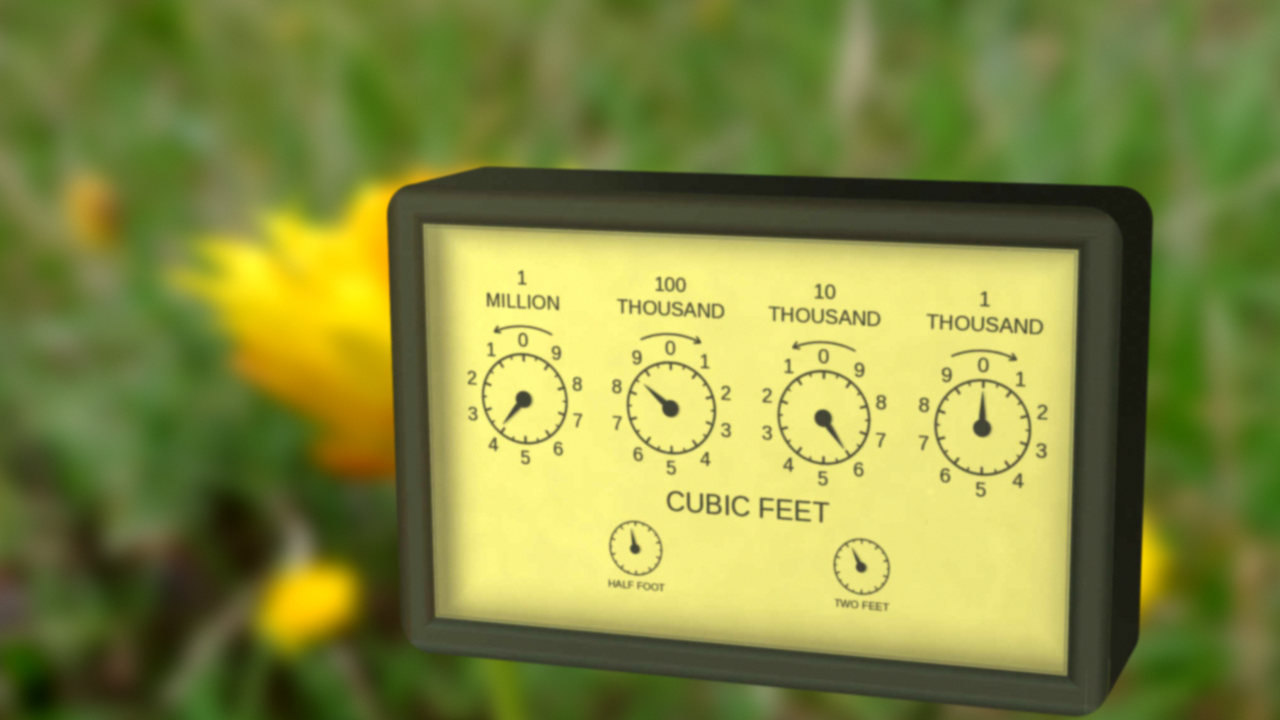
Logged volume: 386000ft³
